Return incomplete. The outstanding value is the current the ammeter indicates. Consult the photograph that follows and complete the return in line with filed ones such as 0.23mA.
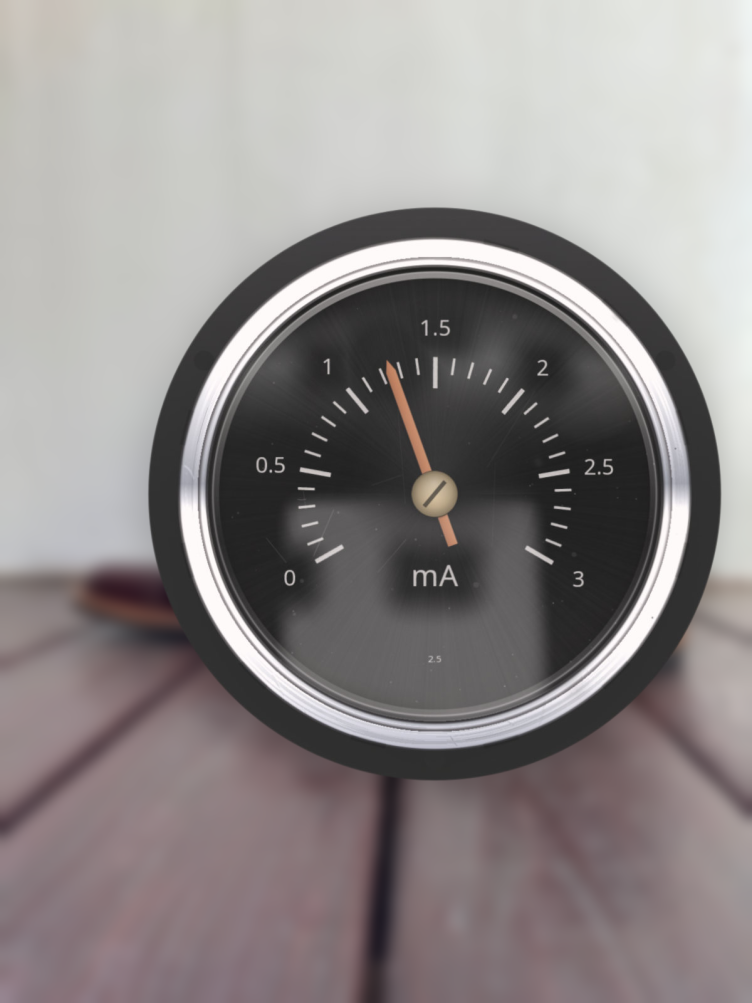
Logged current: 1.25mA
